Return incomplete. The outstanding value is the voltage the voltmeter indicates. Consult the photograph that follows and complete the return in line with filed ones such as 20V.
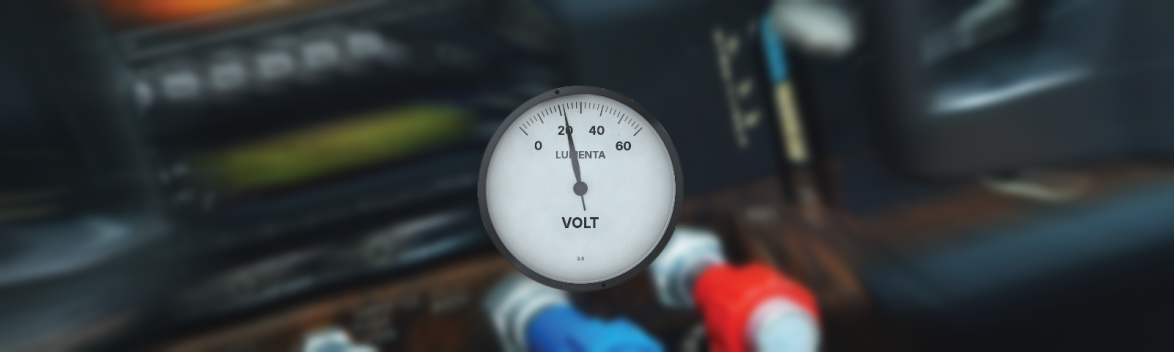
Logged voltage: 22V
